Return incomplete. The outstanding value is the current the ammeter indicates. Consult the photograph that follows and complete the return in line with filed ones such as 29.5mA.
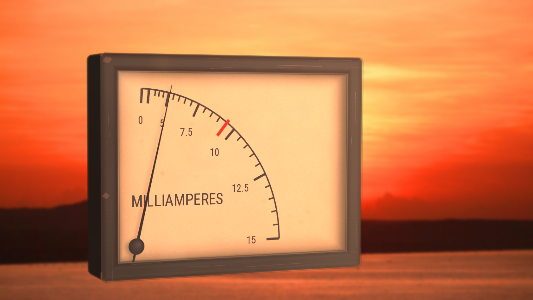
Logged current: 5mA
